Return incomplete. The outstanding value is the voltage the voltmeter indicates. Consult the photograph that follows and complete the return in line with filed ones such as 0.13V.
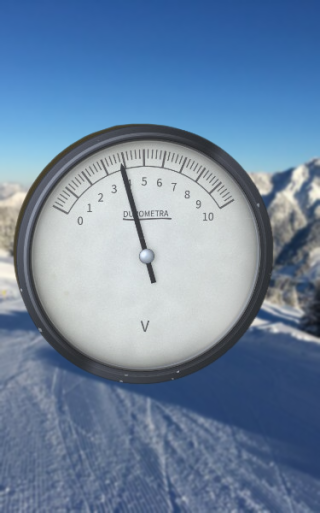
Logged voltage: 3.8V
